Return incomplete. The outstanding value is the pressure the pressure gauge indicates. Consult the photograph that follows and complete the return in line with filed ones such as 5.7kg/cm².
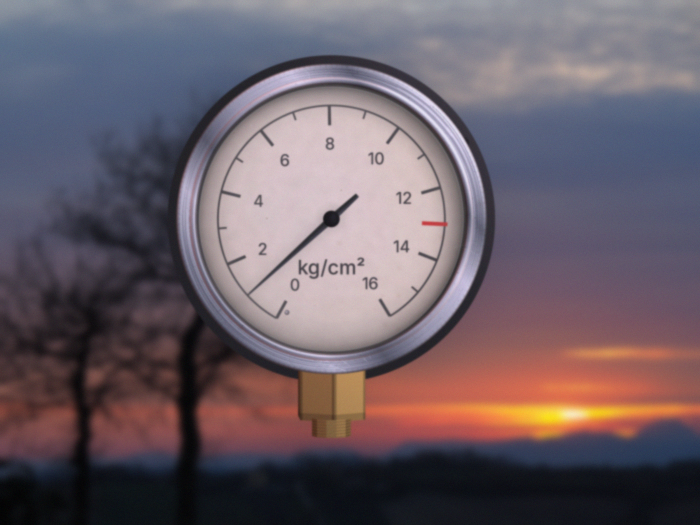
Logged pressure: 1kg/cm²
